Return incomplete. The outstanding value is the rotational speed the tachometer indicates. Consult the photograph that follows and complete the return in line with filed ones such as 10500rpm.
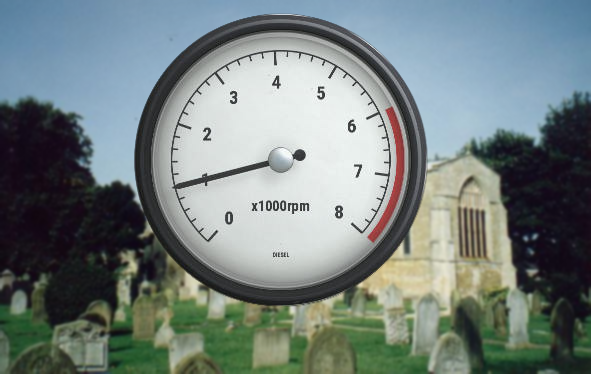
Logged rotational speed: 1000rpm
